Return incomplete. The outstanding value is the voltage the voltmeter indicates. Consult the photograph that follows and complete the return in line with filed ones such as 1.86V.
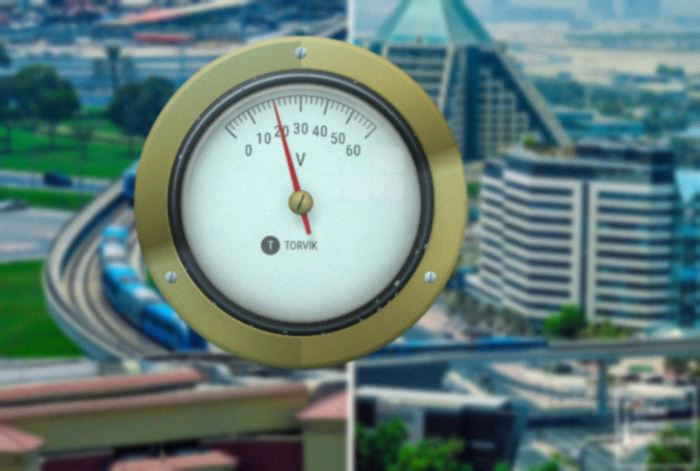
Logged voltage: 20V
